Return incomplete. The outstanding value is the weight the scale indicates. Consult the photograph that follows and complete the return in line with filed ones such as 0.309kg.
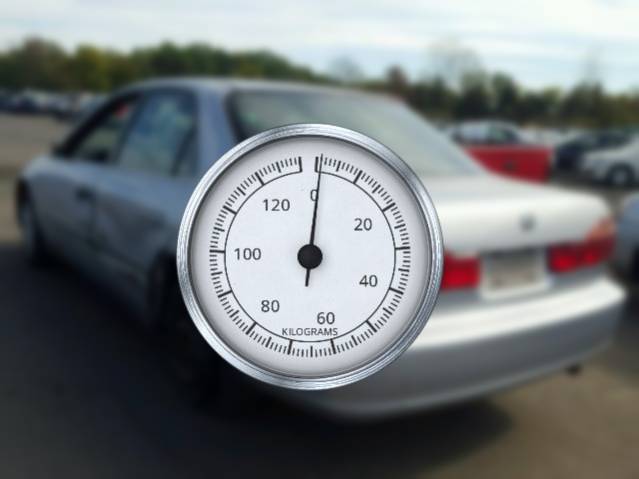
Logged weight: 1kg
